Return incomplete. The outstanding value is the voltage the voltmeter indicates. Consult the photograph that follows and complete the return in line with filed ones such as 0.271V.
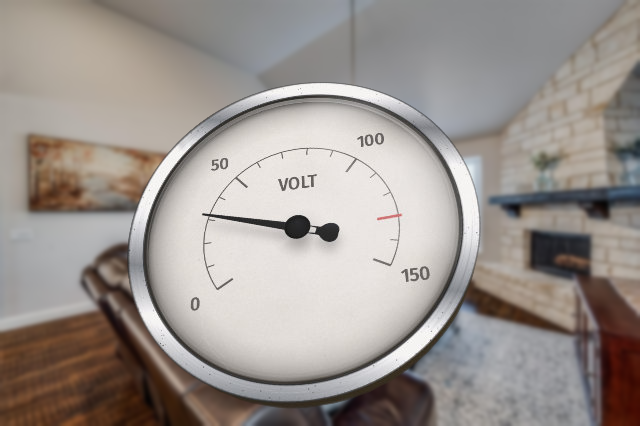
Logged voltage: 30V
